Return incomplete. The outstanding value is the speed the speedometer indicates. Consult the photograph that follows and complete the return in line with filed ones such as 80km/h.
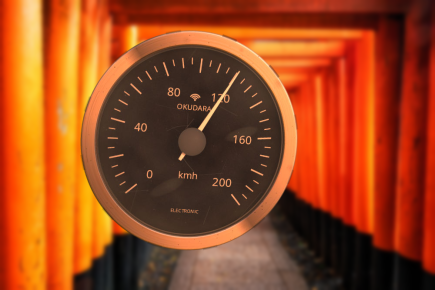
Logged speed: 120km/h
